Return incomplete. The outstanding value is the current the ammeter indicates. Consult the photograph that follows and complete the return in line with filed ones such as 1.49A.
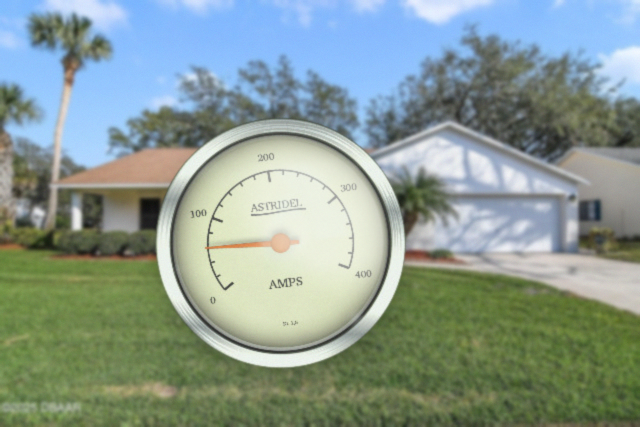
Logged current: 60A
